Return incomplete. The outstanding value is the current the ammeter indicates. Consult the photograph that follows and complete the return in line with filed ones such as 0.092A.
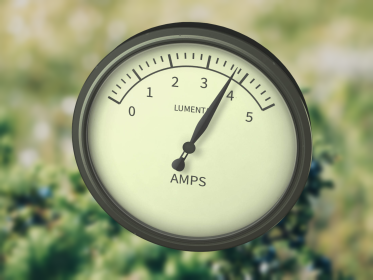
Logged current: 3.7A
